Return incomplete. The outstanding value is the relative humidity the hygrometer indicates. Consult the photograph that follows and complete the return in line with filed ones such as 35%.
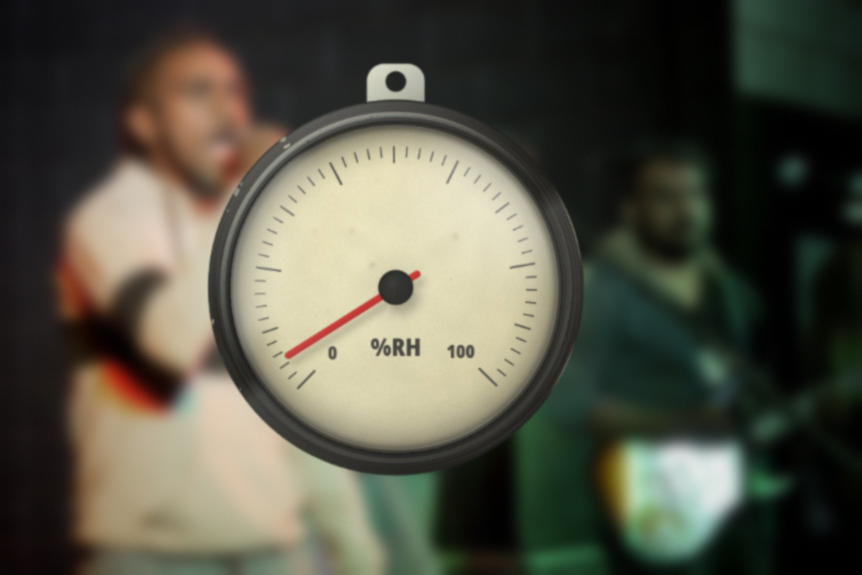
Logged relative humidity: 5%
